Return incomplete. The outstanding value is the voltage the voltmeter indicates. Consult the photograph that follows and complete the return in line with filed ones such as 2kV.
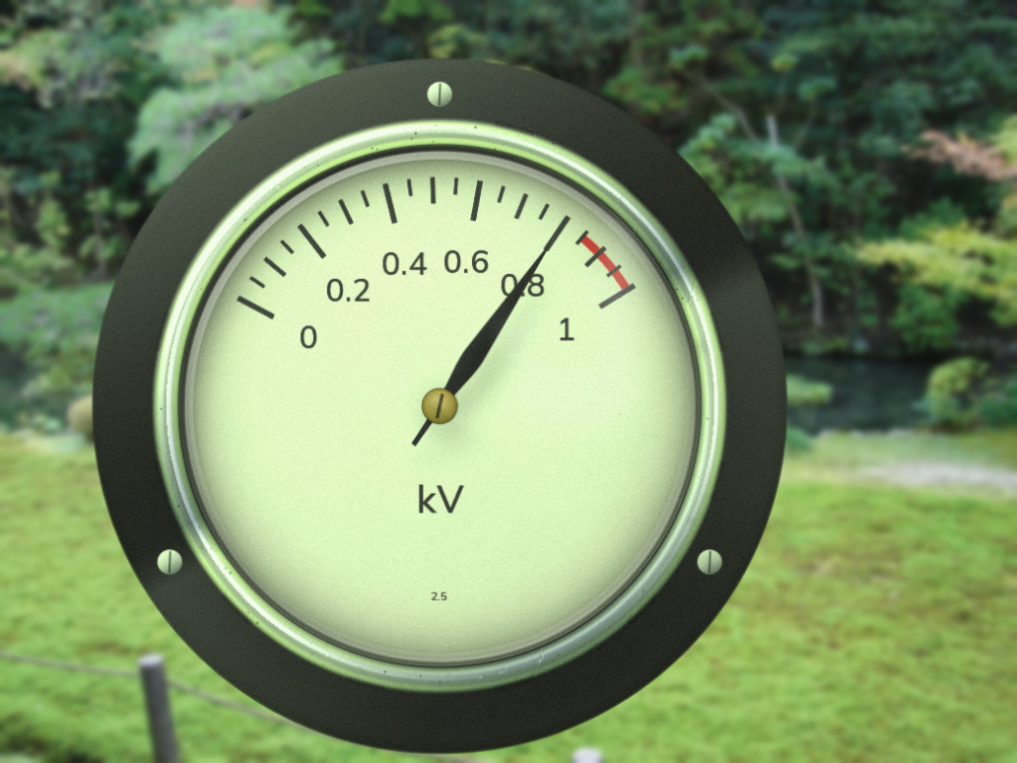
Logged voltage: 0.8kV
